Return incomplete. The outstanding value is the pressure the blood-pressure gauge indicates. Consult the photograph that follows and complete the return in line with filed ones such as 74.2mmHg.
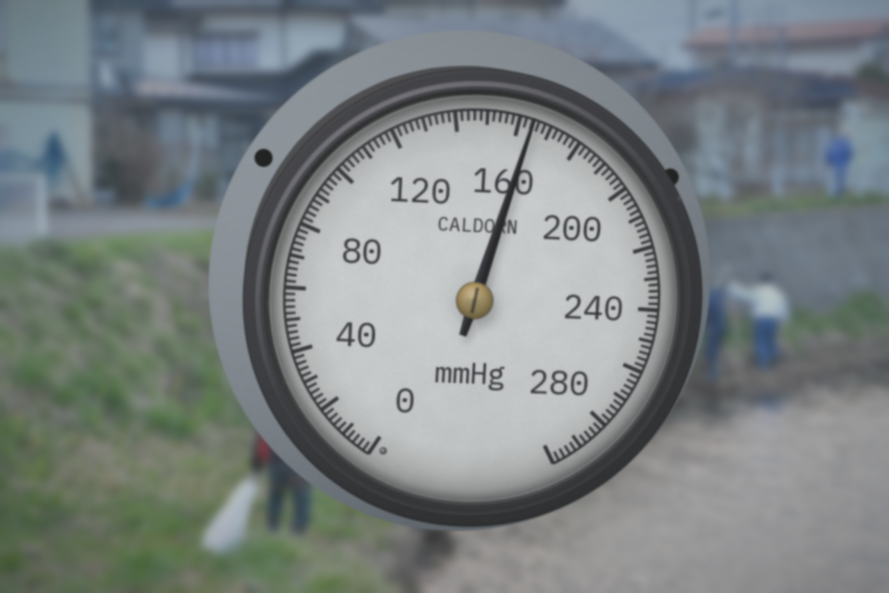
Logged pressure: 164mmHg
